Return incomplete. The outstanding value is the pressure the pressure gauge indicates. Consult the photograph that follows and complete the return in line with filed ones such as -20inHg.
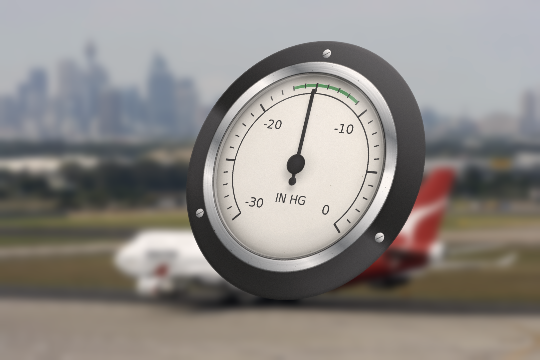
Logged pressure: -15inHg
